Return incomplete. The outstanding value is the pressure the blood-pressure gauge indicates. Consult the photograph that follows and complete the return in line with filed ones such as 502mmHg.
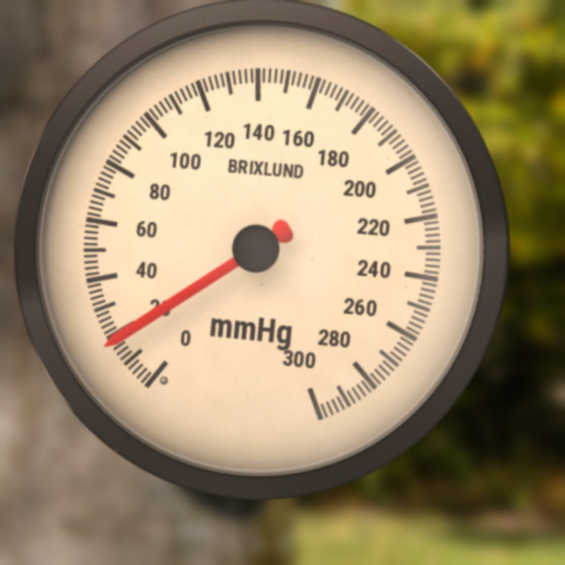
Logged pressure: 18mmHg
